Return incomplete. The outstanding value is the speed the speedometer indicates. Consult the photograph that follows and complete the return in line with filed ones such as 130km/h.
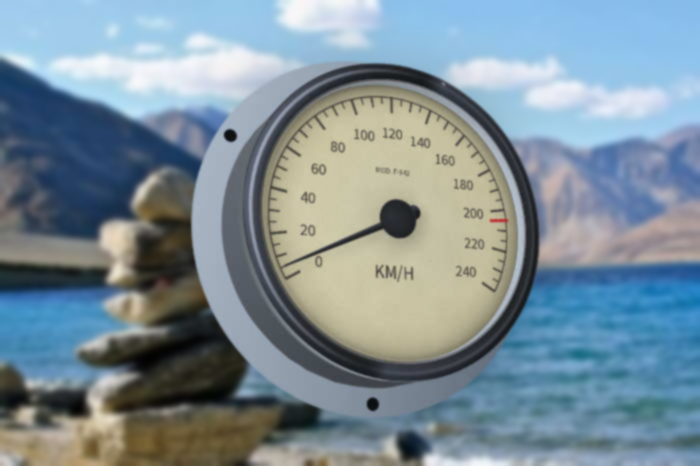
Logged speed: 5km/h
